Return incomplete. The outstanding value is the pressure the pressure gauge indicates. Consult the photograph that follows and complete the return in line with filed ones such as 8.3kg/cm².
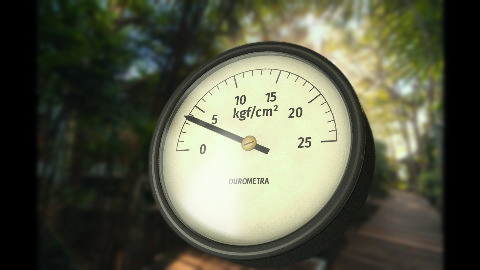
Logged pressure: 3.5kg/cm²
